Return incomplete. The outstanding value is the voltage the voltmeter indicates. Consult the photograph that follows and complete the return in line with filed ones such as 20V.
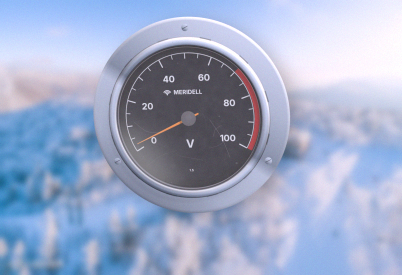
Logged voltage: 2.5V
